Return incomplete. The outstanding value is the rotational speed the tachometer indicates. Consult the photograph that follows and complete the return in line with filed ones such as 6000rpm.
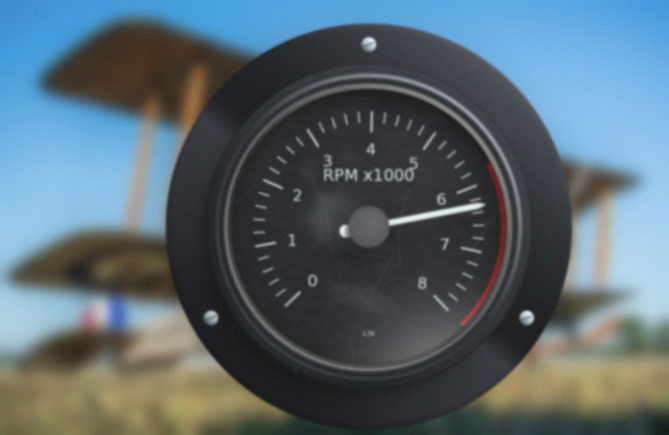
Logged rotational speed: 6300rpm
